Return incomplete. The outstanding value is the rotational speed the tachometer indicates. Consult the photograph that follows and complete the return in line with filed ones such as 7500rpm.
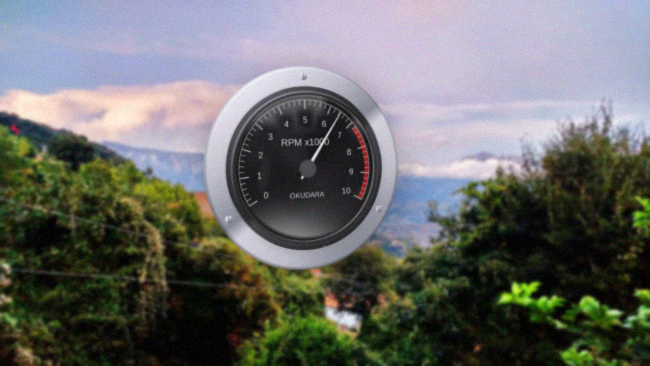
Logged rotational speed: 6400rpm
